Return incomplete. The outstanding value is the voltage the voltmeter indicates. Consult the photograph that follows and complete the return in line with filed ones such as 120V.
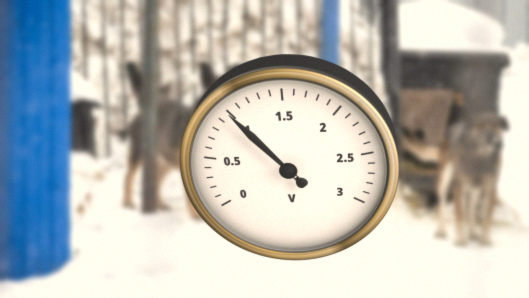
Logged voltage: 1V
